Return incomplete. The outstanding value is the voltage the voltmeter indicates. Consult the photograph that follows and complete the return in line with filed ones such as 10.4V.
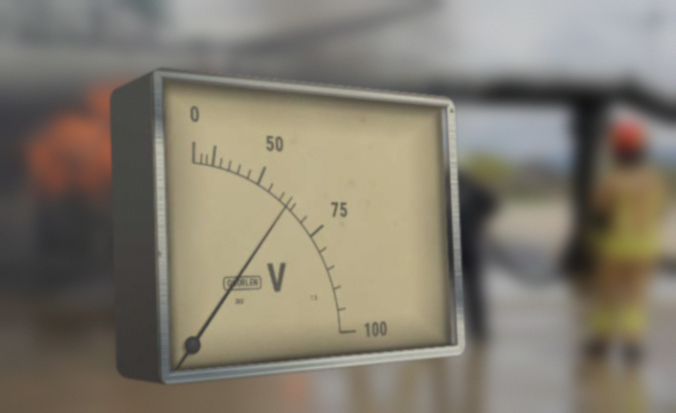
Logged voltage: 62.5V
